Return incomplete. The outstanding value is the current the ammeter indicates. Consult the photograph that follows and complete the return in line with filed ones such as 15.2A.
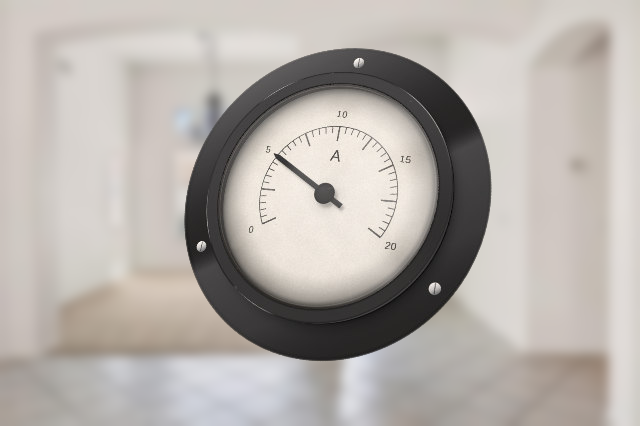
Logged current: 5A
